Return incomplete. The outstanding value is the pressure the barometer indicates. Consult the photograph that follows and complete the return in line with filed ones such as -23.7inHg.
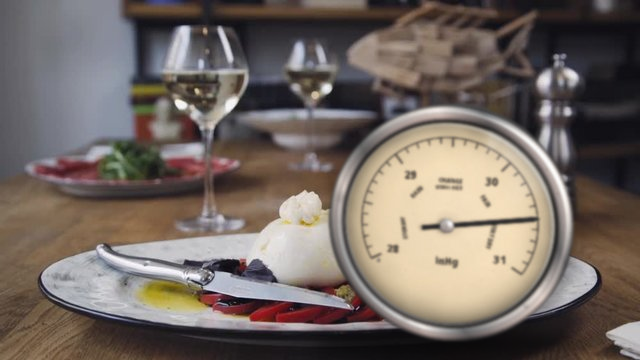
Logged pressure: 30.5inHg
